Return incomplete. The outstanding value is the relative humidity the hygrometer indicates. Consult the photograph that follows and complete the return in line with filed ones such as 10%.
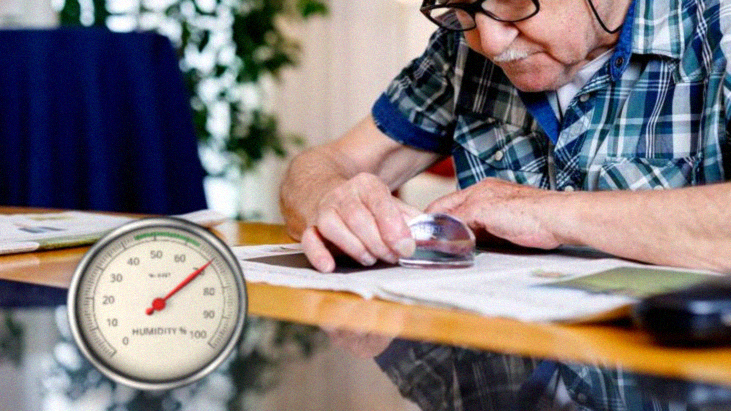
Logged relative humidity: 70%
